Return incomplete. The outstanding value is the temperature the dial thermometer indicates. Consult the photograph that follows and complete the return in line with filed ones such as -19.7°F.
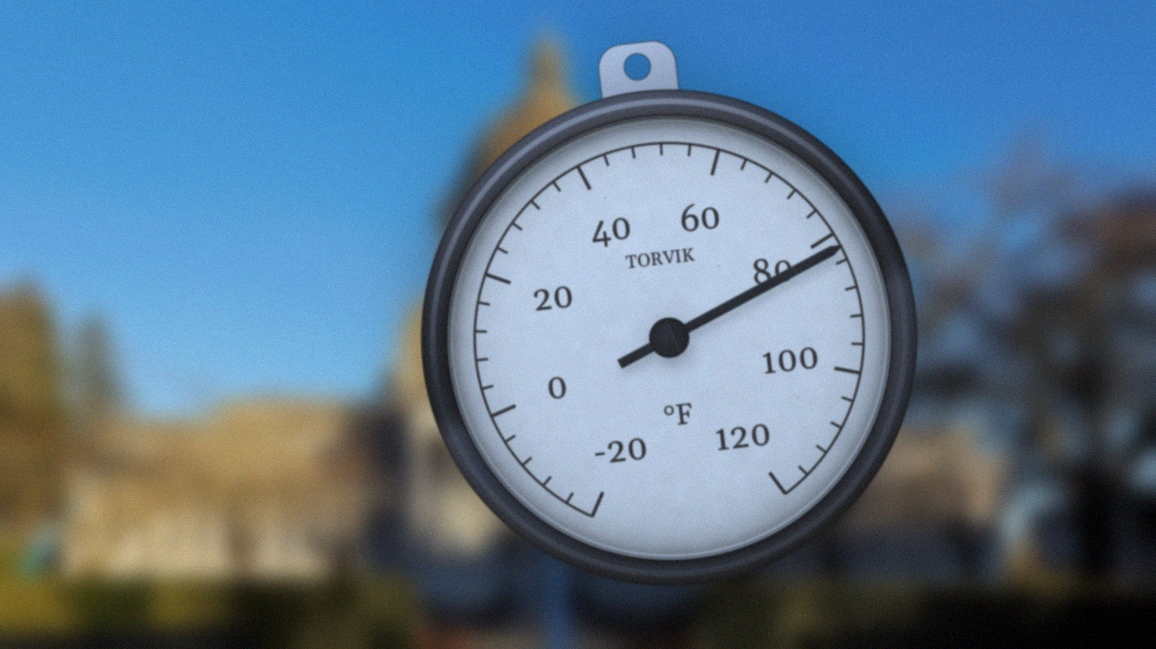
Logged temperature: 82°F
